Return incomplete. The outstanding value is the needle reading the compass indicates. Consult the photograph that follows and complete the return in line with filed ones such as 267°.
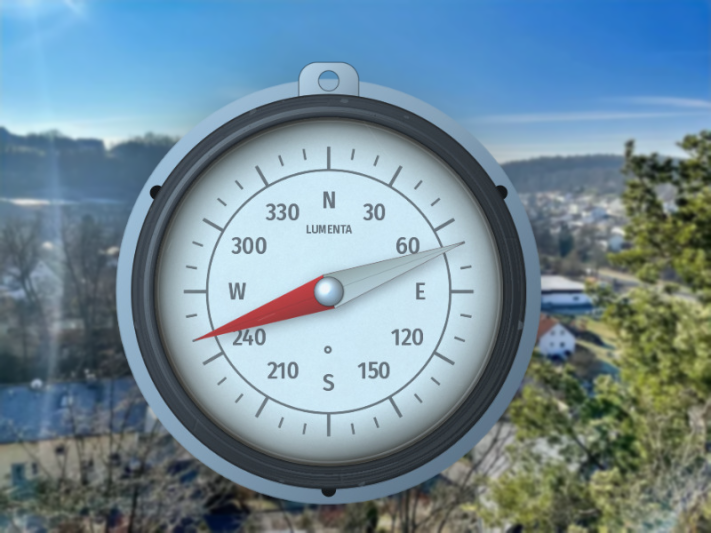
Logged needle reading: 250°
